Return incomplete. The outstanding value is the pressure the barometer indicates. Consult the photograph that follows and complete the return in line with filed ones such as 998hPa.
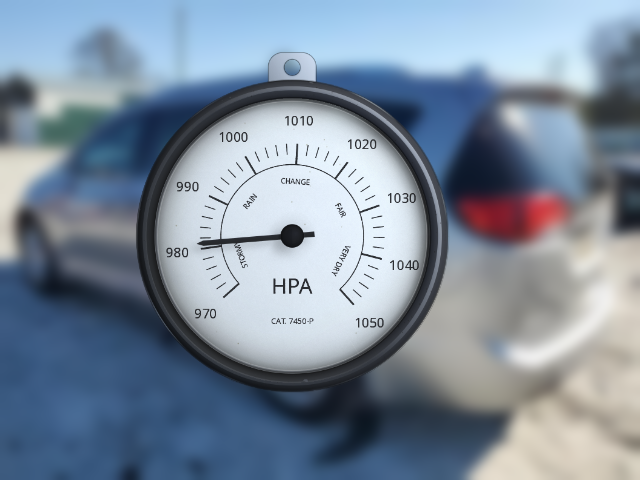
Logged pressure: 981hPa
